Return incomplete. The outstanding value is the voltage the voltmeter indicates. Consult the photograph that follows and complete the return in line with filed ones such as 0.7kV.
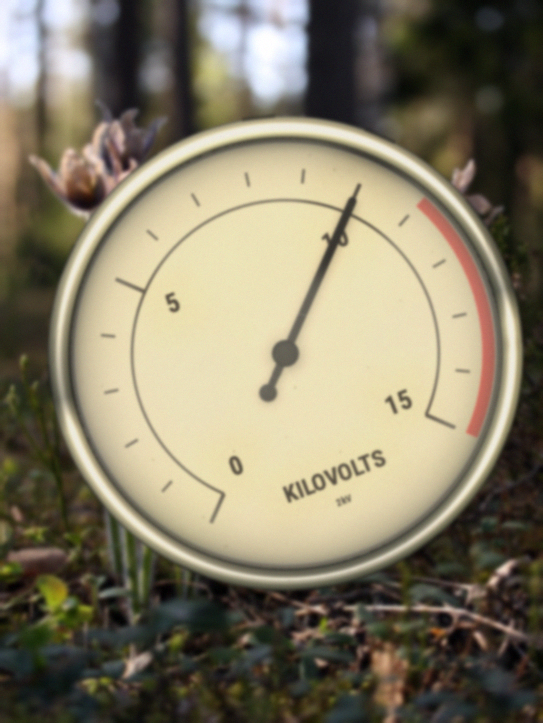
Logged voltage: 10kV
